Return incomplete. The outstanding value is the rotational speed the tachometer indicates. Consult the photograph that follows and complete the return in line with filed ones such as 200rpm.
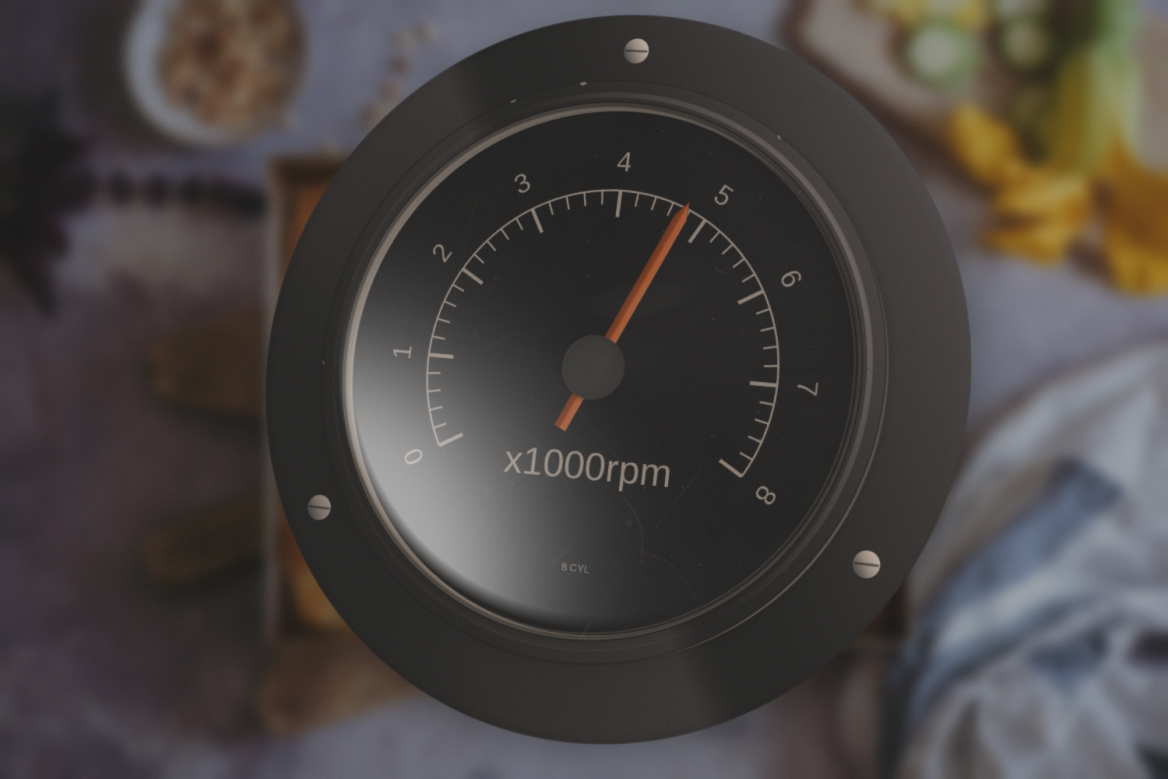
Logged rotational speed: 4800rpm
